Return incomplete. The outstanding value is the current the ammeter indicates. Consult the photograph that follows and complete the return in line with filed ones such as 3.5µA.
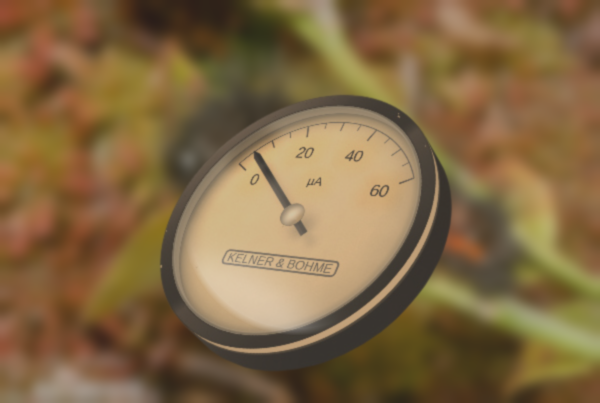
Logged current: 5µA
